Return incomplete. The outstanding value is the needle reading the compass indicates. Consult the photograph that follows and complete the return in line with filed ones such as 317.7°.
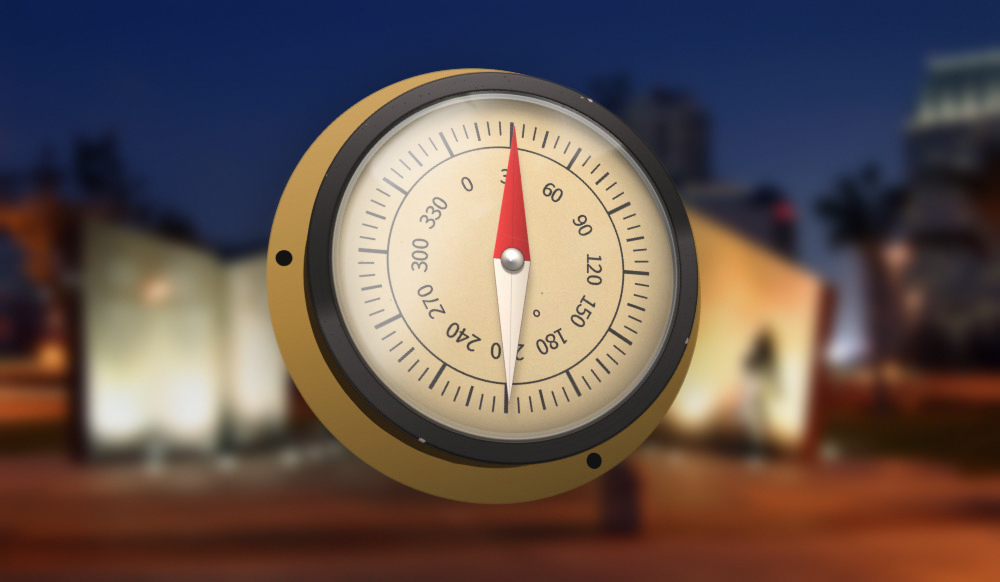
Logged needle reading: 30°
